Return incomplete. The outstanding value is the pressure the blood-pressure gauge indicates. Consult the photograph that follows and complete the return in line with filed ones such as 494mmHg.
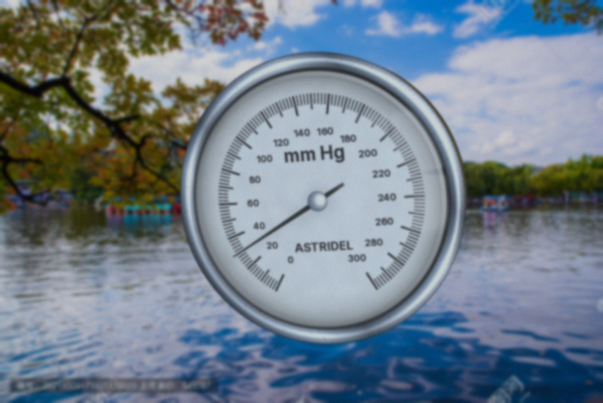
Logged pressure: 30mmHg
